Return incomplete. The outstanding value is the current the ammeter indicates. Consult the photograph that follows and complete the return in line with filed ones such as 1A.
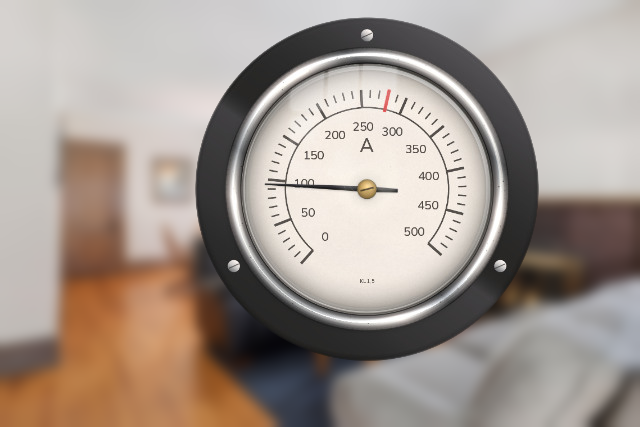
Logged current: 95A
